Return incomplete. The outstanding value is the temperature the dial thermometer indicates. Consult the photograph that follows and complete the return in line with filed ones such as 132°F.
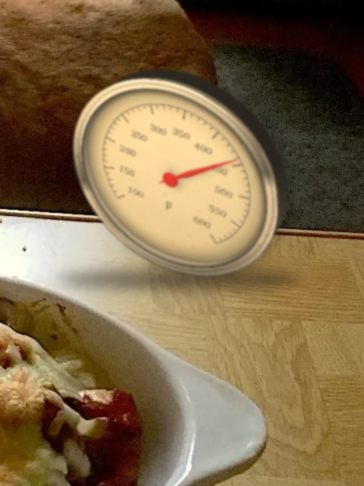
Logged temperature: 440°F
